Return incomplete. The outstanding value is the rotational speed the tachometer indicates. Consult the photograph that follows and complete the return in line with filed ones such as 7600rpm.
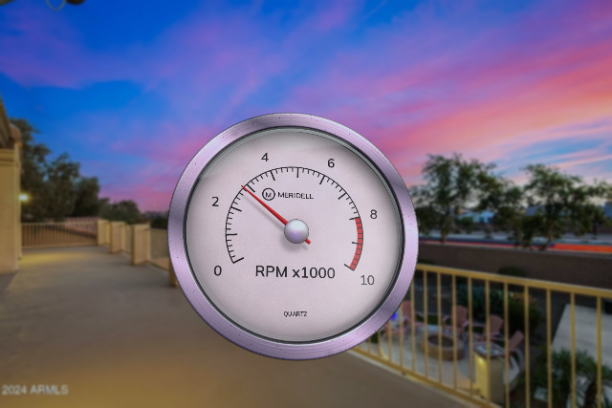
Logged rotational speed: 2800rpm
